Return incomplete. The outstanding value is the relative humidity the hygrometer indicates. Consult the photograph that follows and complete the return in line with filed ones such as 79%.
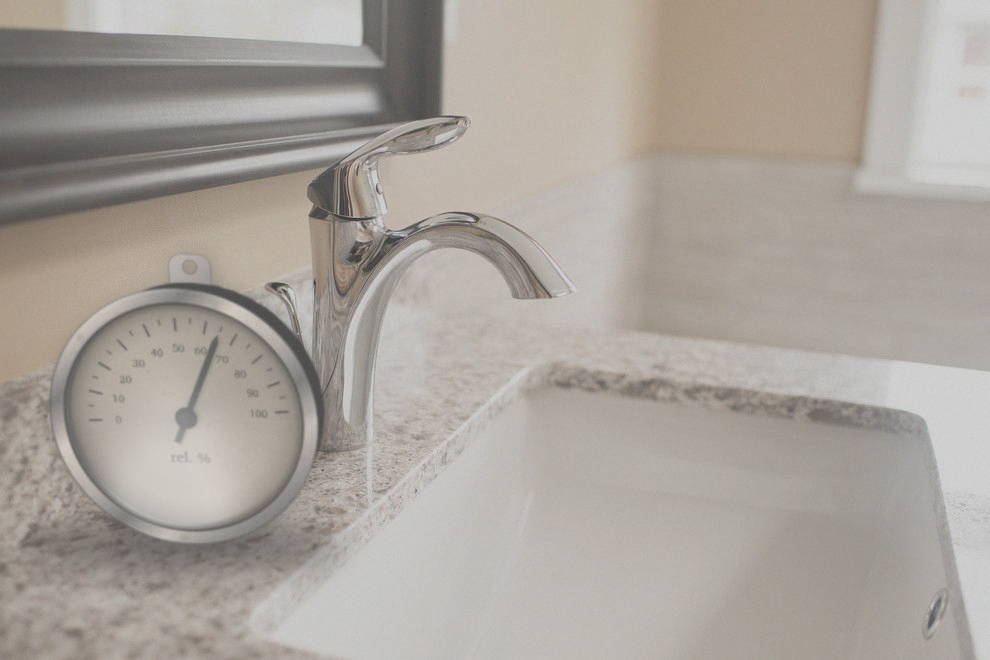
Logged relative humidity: 65%
